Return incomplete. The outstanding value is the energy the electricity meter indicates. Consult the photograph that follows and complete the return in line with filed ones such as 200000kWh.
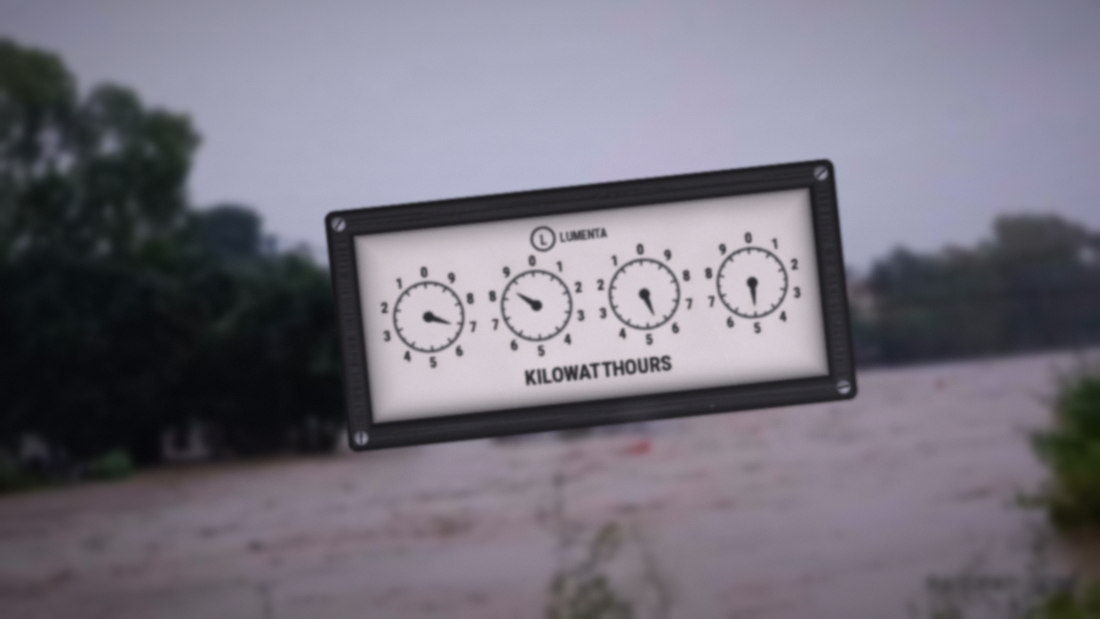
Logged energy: 6855kWh
